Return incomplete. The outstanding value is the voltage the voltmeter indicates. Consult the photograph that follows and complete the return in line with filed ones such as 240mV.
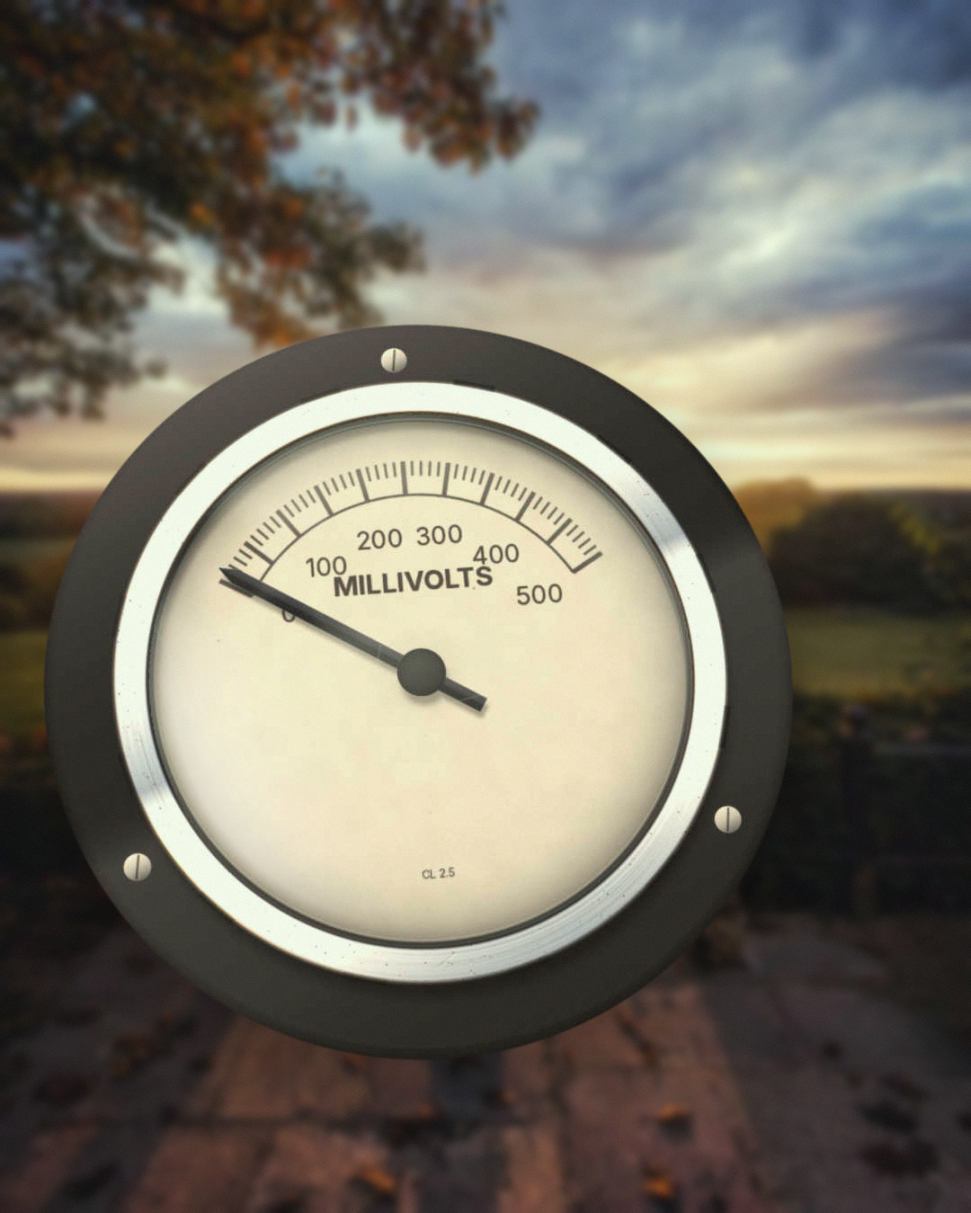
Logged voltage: 10mV
